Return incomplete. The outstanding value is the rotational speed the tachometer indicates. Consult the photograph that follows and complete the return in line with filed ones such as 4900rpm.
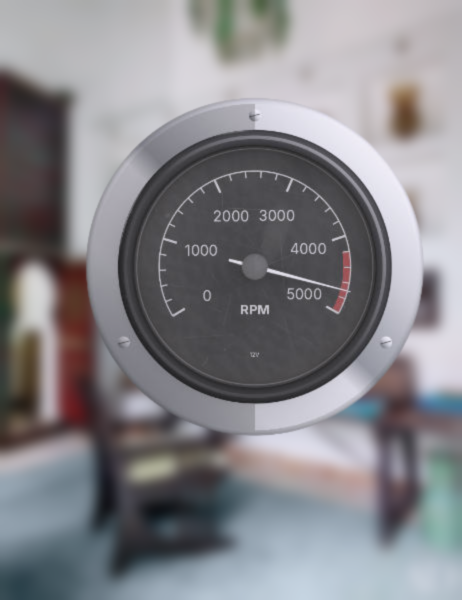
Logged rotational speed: 4700rpm
